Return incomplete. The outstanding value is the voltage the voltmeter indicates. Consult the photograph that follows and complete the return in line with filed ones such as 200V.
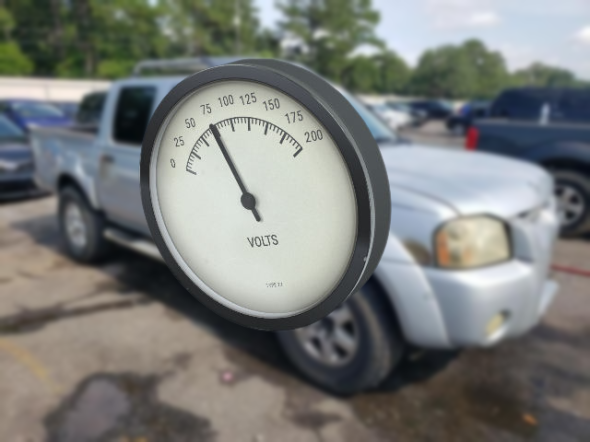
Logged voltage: 75V
